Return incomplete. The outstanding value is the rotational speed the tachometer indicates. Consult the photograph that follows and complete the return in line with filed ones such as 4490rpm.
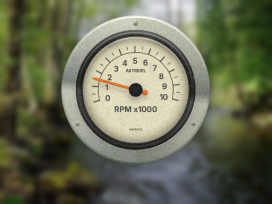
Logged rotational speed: 1500rpm
